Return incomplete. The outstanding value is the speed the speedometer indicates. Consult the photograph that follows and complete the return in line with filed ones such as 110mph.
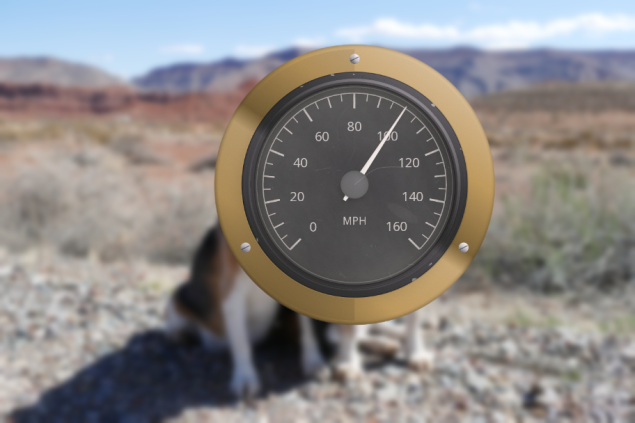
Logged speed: 100mph
